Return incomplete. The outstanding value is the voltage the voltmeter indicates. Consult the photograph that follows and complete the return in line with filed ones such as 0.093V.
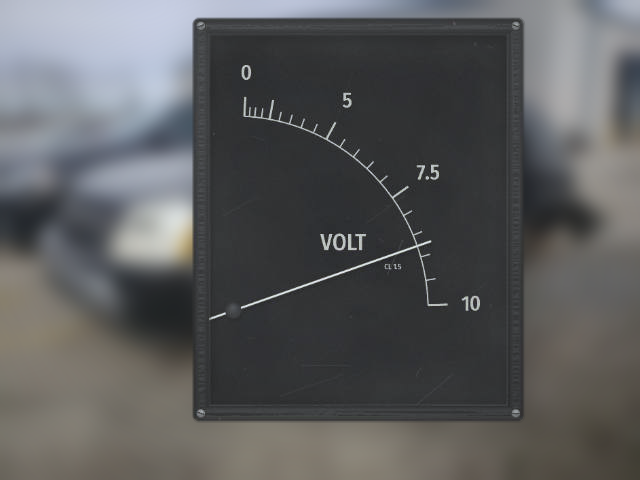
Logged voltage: 8.75V
